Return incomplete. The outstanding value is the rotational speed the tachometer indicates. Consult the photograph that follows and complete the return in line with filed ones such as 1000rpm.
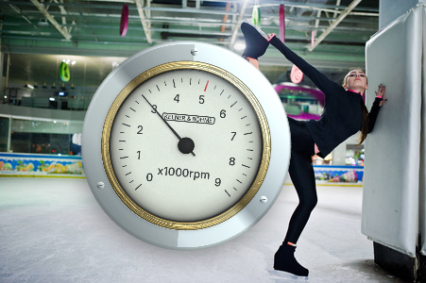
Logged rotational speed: 3000rpm
